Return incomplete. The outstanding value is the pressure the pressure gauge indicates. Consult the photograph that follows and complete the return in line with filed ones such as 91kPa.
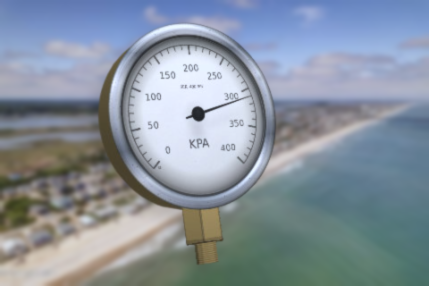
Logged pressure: 310kPa
